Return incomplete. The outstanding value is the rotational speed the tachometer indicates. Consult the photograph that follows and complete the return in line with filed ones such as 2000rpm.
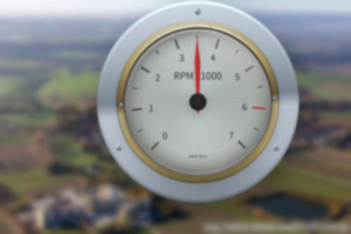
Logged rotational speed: 3500rpm
